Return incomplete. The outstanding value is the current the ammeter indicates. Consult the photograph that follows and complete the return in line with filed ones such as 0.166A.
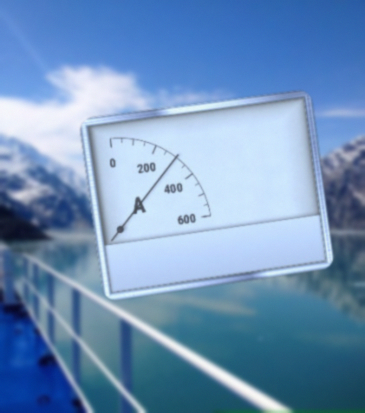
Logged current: 300A
